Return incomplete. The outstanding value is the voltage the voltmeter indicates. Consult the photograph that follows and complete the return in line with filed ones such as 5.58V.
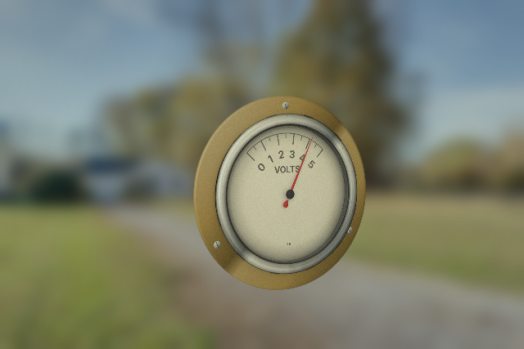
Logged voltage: 4V
